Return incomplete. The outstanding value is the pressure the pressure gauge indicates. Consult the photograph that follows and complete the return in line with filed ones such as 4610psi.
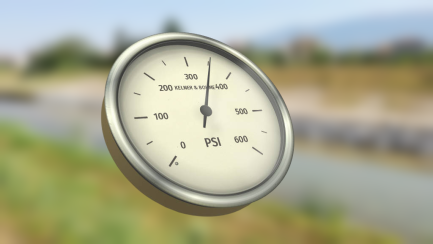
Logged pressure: 350psi
